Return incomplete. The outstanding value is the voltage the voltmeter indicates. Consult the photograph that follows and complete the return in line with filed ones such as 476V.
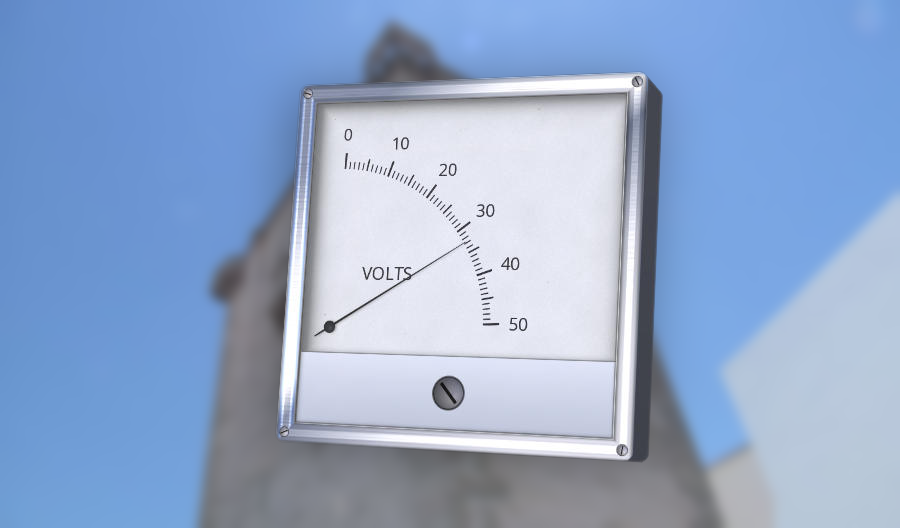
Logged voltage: 33V
